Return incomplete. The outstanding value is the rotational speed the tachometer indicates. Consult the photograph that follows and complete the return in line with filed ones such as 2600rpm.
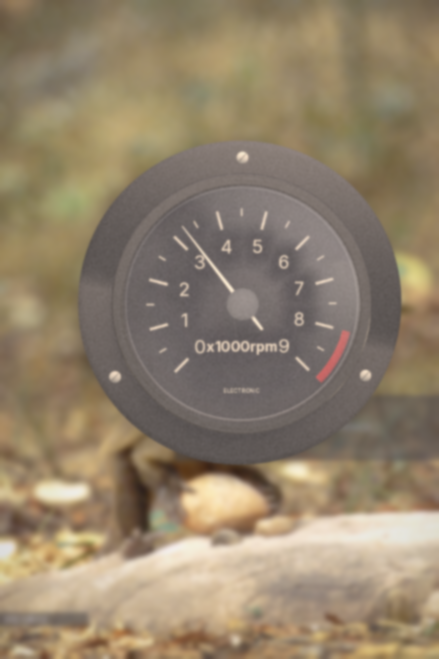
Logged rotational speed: 3250rpm
